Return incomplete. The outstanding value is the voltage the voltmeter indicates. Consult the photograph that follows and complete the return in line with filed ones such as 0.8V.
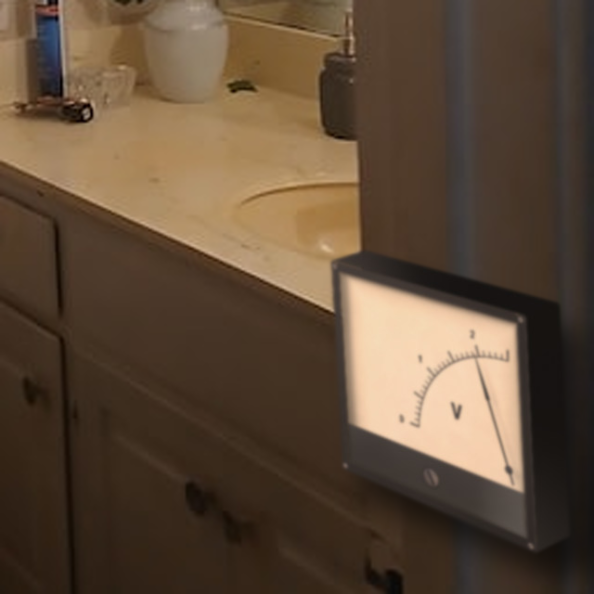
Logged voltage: 2V
